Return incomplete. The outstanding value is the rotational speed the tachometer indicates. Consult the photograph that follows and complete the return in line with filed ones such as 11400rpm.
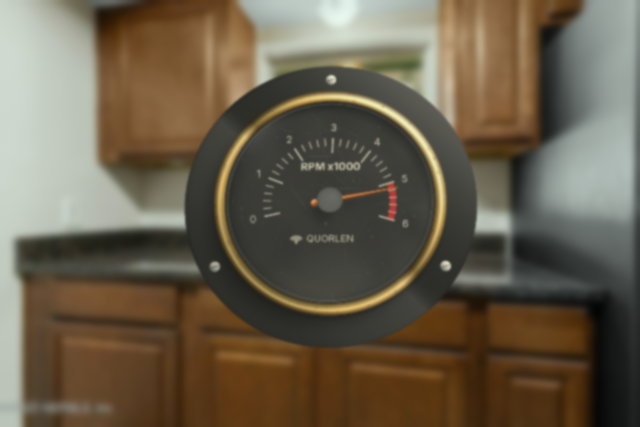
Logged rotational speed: 5200rpm
